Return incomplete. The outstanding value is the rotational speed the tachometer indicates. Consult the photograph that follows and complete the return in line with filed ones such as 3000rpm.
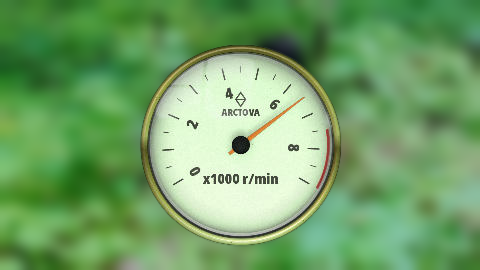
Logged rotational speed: 6500rpm
